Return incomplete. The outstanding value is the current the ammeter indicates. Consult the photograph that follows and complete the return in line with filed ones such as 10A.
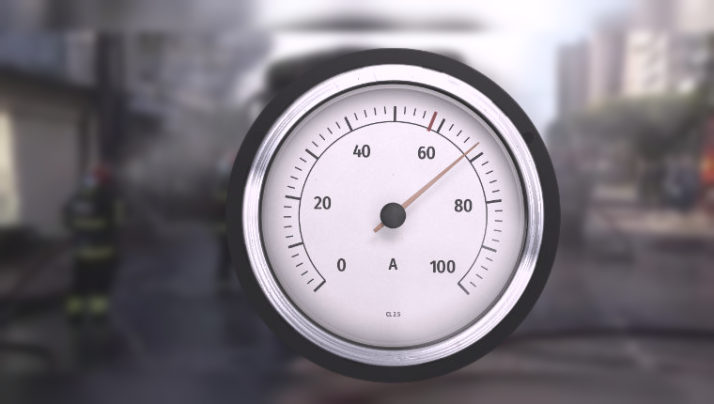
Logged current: 68A
